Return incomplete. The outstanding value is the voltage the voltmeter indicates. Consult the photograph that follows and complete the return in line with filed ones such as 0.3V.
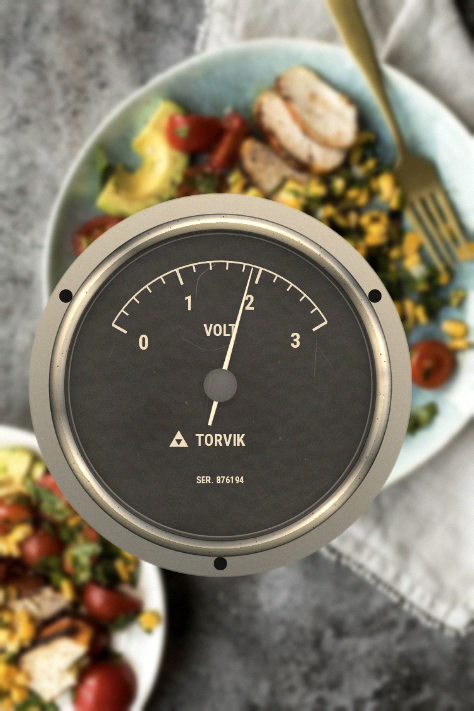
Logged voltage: 1.9V
